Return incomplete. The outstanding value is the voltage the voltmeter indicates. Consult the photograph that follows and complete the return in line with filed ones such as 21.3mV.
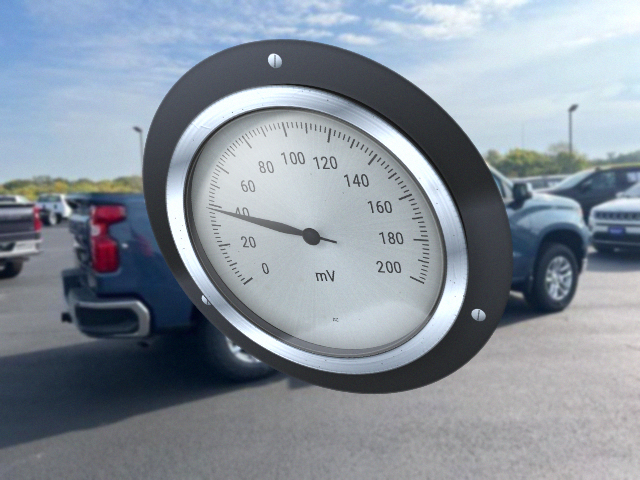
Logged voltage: 40mV
